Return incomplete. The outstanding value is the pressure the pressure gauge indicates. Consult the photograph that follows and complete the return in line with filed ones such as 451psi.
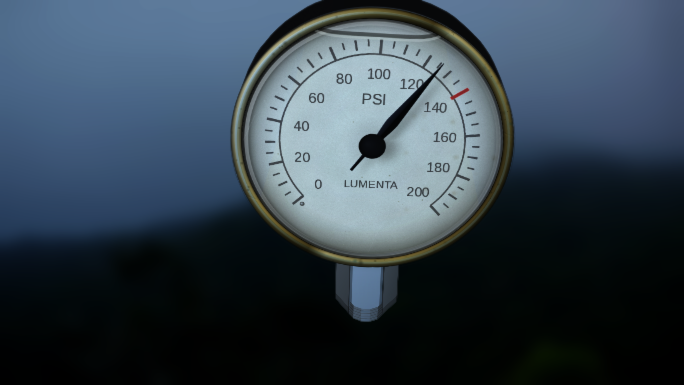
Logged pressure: 125psi
